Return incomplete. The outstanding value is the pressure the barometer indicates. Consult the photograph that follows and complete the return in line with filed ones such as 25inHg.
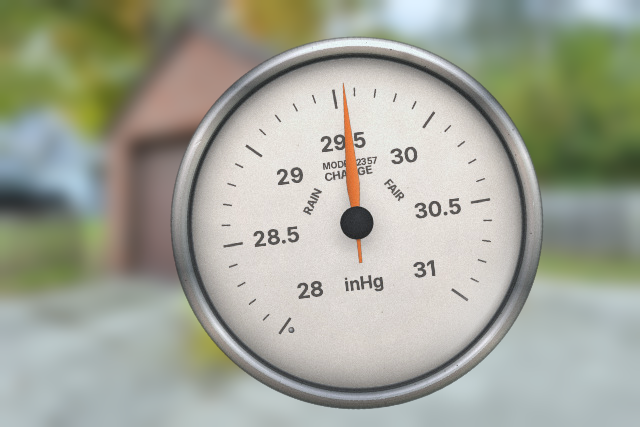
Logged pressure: 29.55inHg
